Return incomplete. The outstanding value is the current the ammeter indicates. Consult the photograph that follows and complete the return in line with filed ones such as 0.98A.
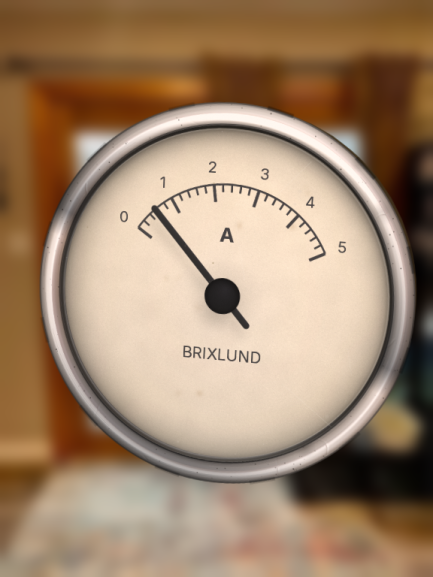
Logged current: 0.6A
